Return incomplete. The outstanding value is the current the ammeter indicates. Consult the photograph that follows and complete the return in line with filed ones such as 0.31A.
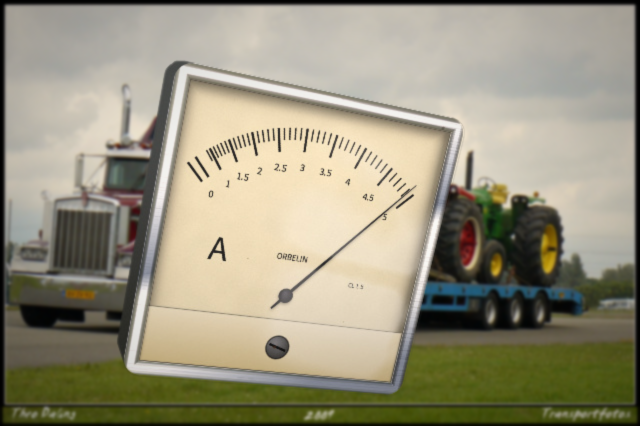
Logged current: 4.9A
